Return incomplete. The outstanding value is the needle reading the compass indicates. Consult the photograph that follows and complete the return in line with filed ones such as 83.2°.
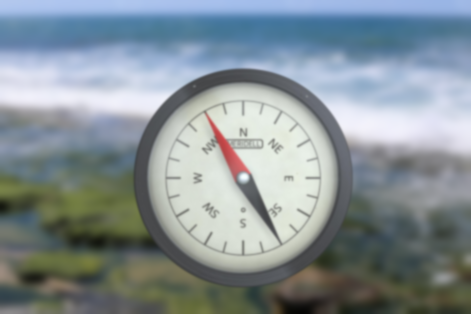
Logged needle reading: 330°
